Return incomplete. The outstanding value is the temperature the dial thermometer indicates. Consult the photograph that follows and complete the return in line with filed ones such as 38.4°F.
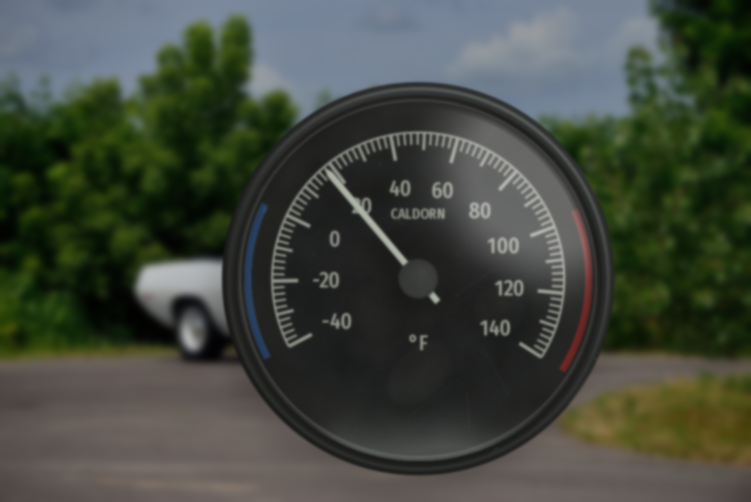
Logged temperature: 18°F
